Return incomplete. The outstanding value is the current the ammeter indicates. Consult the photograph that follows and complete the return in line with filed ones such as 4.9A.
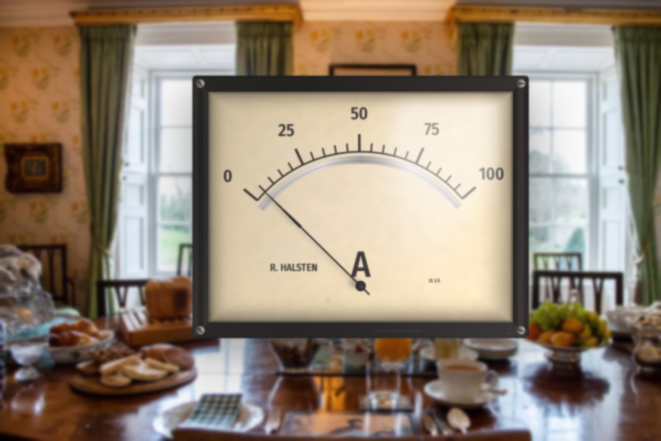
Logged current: 5A
